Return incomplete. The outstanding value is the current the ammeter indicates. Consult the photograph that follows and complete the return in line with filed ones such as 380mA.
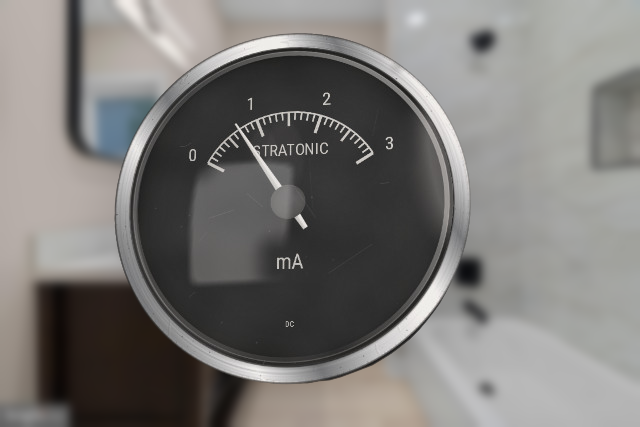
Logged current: 0.7mA
